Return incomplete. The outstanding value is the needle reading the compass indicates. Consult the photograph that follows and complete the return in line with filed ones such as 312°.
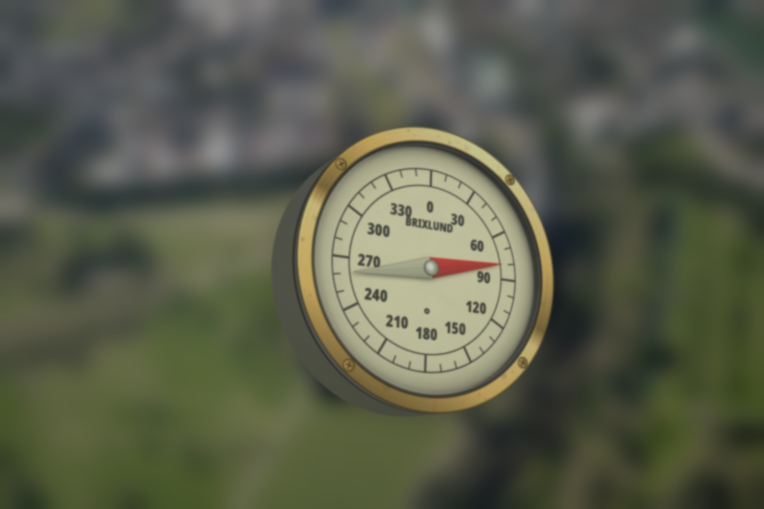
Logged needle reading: 80°
